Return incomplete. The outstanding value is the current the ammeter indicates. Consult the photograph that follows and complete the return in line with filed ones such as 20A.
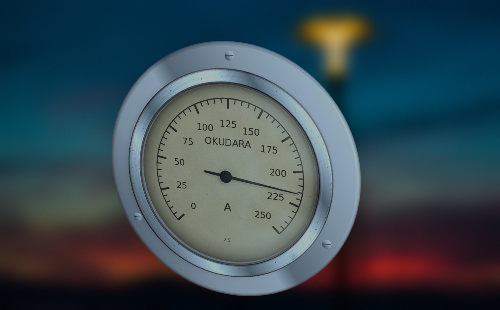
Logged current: 215A
